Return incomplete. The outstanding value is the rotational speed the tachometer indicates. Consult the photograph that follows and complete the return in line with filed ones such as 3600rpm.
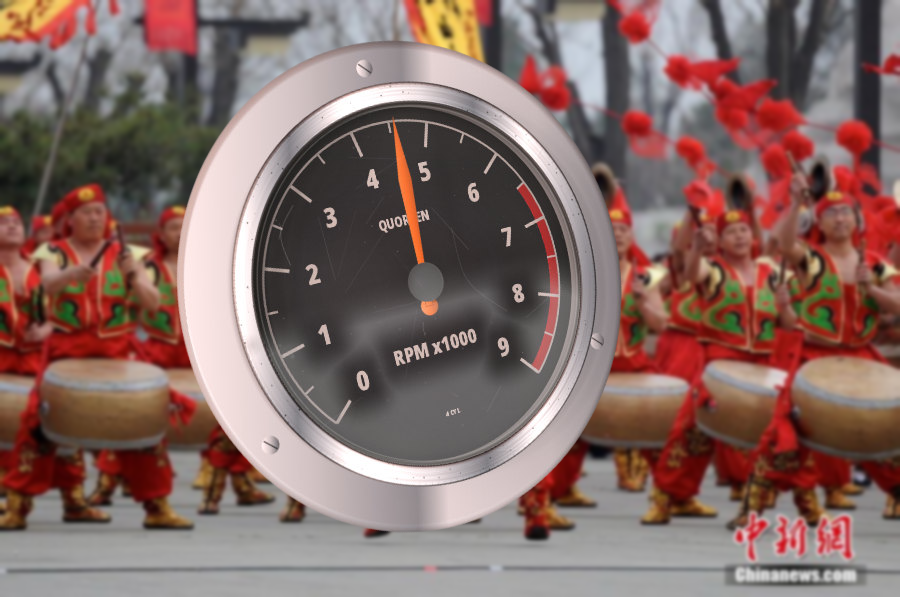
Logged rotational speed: 4500rpm
